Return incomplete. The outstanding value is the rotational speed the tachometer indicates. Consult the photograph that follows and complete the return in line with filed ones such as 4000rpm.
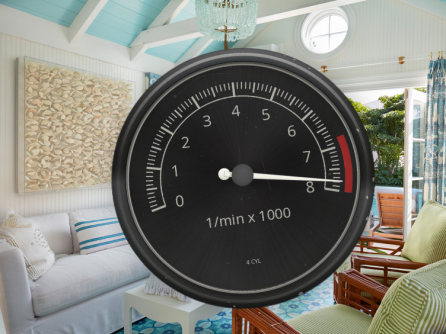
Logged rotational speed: 7800rpm
